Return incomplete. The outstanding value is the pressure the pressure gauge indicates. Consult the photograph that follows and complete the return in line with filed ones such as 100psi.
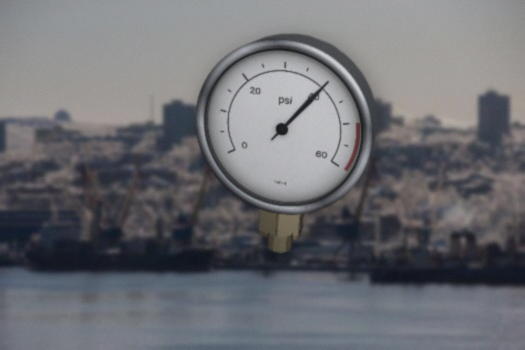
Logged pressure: 40psi
